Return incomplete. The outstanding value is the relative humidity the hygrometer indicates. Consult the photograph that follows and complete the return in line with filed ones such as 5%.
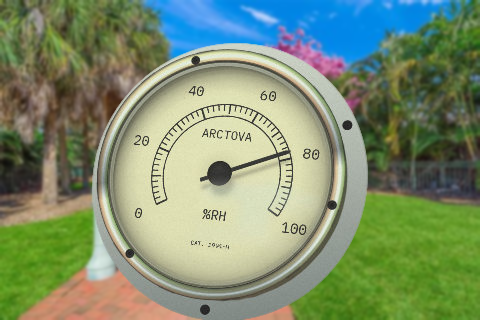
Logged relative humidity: 78%
